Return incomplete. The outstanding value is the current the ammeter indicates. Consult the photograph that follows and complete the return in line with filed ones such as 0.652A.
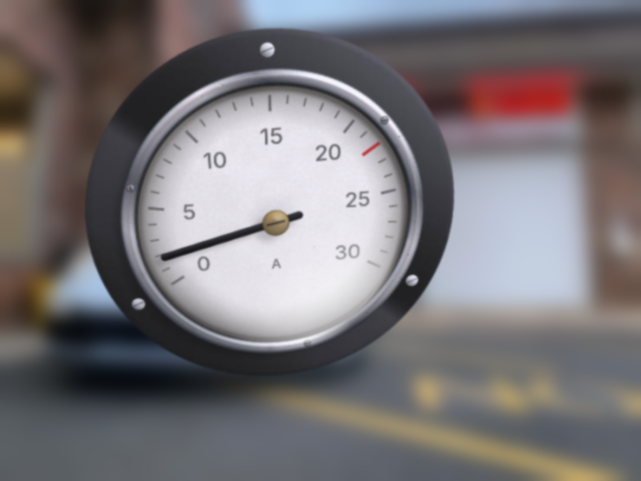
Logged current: 2A
